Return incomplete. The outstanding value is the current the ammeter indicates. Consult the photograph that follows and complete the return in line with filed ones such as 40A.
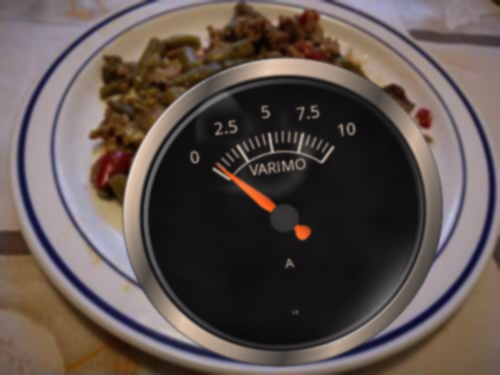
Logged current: 0.5A
